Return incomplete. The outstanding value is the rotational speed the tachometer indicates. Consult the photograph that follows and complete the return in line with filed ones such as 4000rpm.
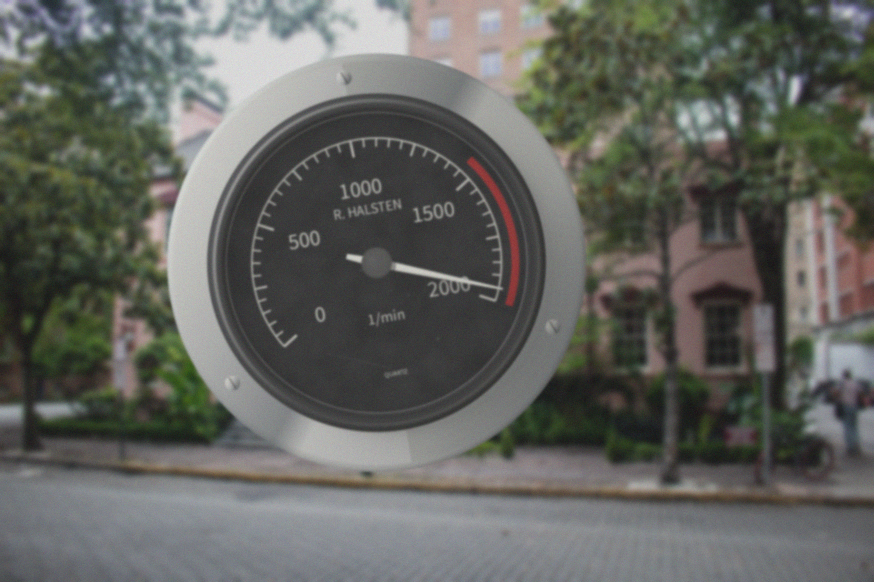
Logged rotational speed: 1950rpm
